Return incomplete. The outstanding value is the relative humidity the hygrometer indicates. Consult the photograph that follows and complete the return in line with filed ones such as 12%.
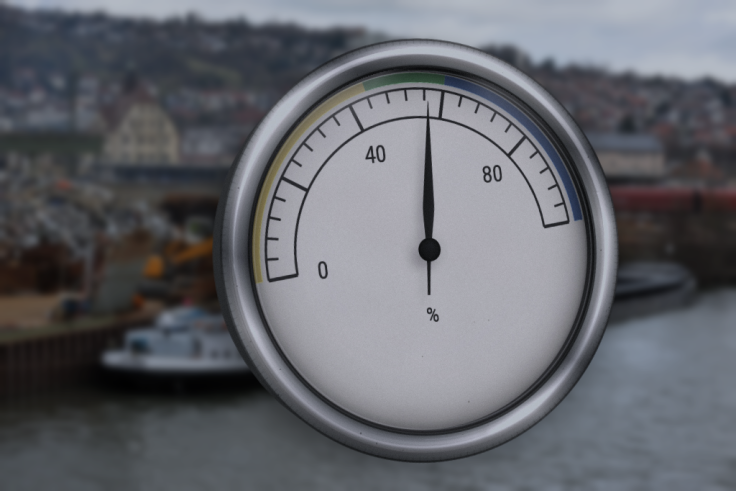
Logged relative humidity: 56%
